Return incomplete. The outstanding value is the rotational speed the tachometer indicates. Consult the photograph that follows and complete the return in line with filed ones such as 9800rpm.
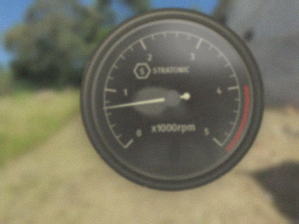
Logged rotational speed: 700rpm
